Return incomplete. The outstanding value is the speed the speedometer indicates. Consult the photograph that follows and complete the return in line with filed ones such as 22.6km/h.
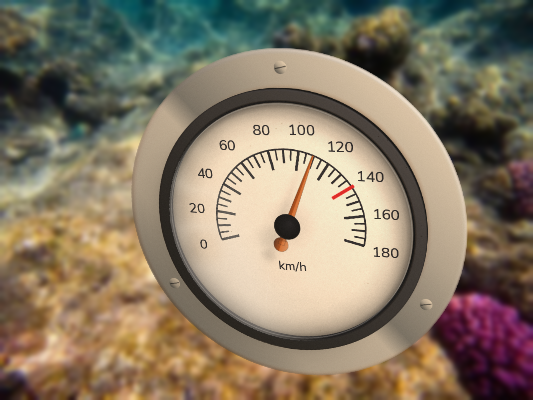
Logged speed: 110km/h
